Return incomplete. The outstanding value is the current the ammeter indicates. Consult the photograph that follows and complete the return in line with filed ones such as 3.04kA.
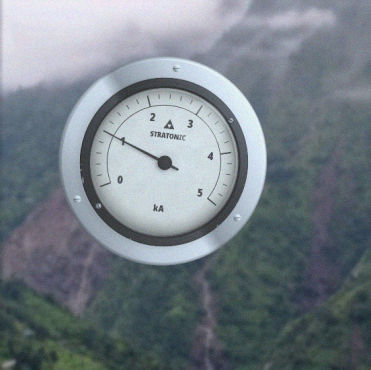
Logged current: 1kA
